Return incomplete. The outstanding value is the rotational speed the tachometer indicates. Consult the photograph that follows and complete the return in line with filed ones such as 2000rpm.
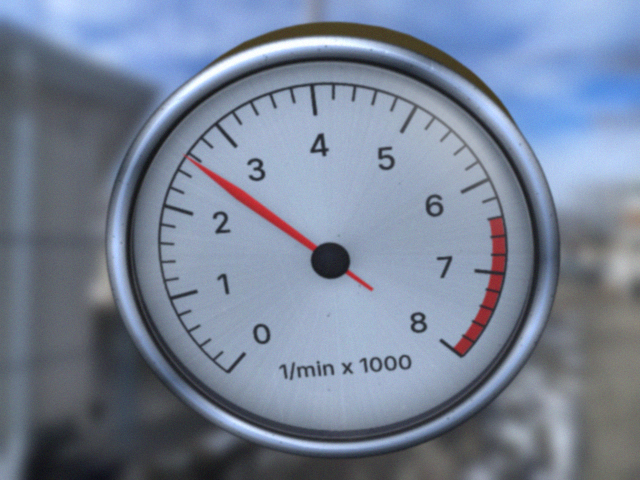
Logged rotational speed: 2600rpm
